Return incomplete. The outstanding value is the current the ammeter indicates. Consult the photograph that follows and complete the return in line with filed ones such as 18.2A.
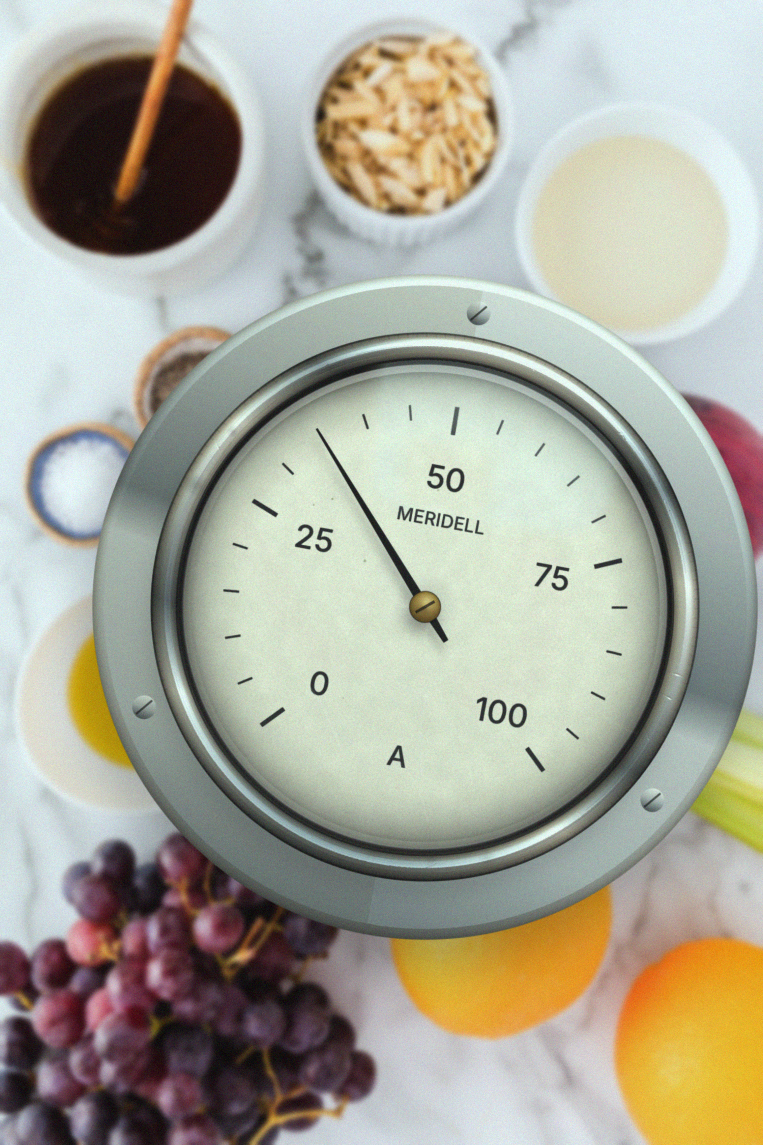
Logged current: 35A
